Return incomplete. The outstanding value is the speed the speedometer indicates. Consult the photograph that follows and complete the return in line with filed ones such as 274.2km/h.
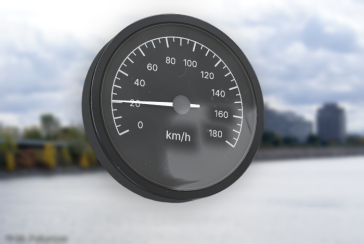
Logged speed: 20km/h
